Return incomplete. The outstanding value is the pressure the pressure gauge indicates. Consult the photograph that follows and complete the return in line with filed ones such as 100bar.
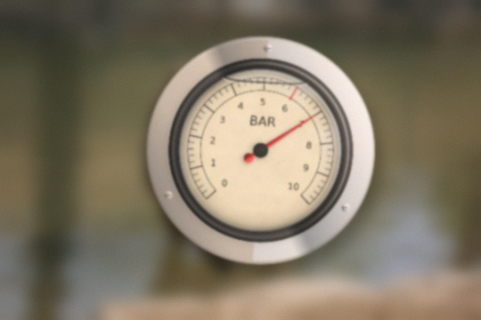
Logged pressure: 7bar
